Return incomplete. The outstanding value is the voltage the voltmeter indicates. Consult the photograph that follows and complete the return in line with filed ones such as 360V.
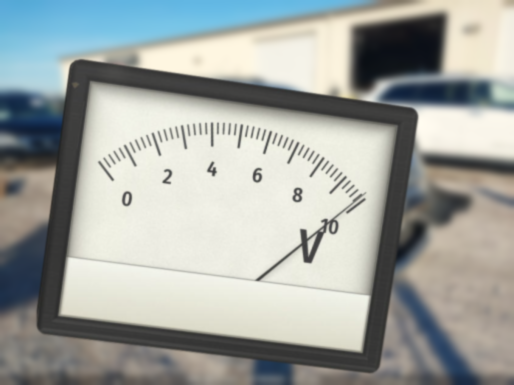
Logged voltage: 9.8V
